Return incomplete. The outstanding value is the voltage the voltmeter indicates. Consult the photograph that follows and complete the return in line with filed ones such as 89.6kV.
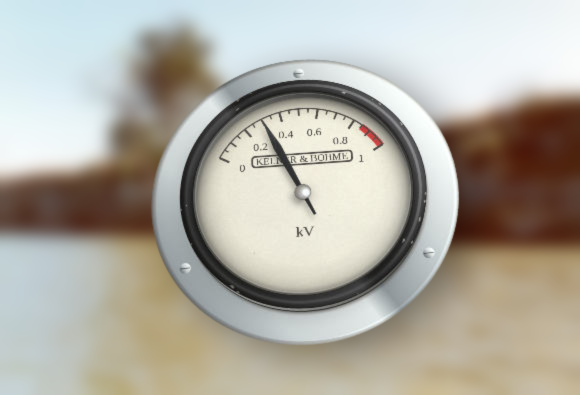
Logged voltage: 0.3kV
